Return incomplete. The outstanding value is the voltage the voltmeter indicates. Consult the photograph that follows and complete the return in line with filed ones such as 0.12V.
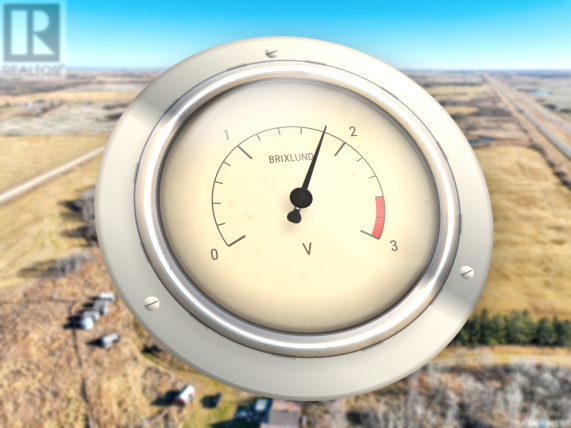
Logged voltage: 1.8V
